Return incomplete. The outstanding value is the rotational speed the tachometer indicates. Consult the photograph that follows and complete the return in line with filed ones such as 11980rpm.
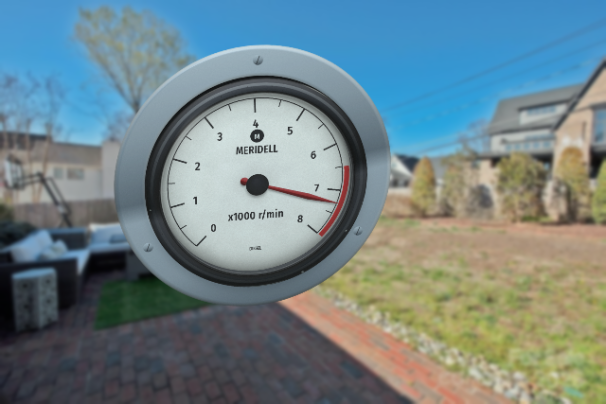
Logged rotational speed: 7250rpm
